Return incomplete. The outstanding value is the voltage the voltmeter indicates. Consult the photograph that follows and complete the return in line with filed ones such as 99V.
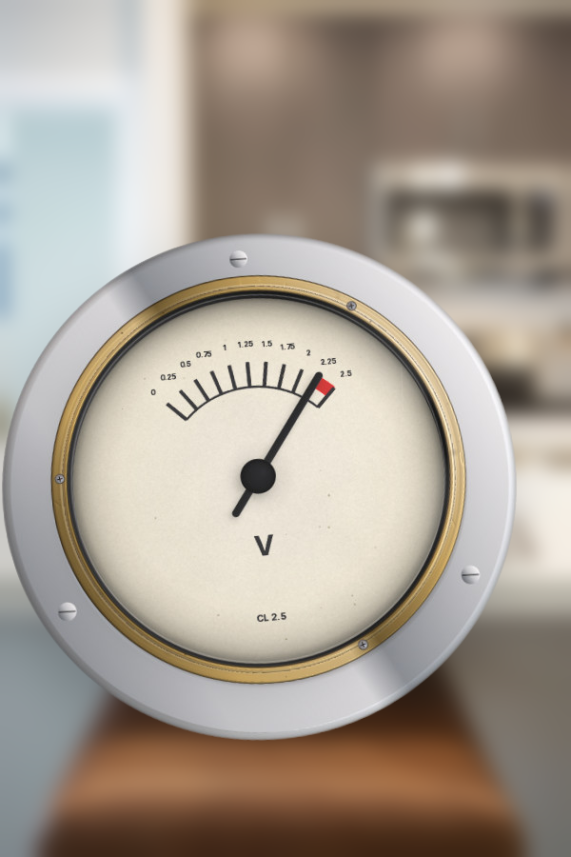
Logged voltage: 2.25V
